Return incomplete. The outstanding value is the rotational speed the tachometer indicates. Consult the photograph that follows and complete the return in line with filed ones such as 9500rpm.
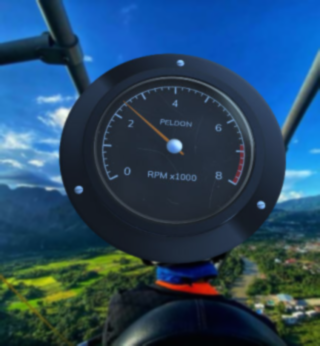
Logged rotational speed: 2400rpm
